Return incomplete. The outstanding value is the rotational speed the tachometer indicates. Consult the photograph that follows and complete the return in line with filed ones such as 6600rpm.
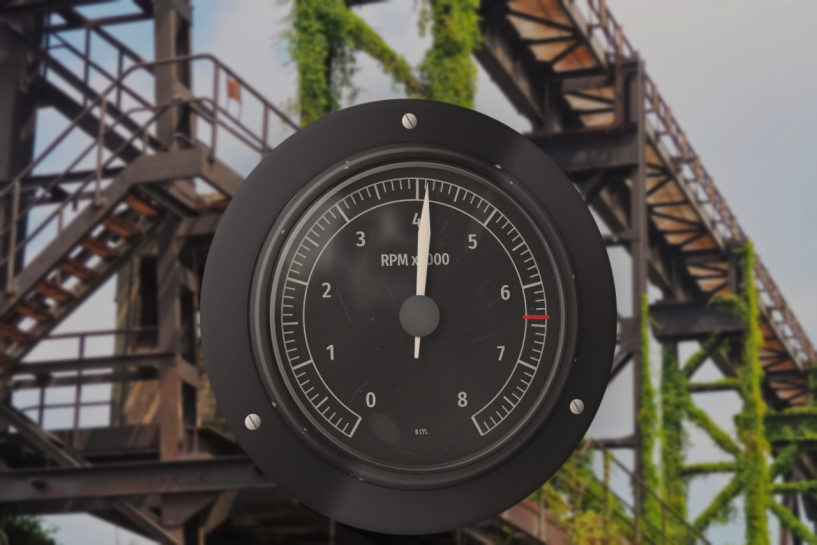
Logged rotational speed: 4100rpm
